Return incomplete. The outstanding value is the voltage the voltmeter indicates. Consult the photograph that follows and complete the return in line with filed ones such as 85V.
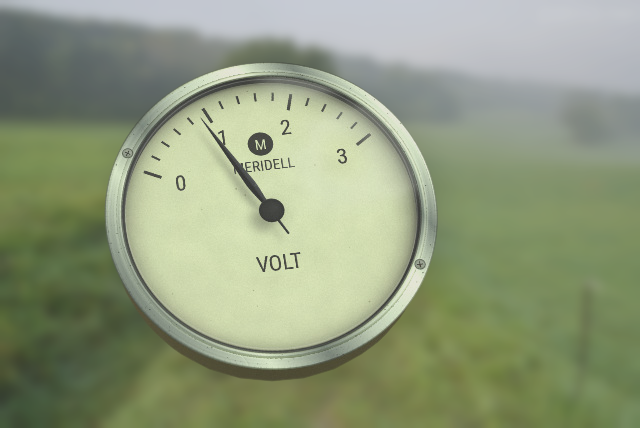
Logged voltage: 0.9V
